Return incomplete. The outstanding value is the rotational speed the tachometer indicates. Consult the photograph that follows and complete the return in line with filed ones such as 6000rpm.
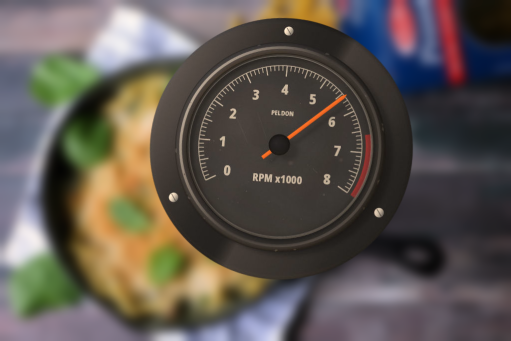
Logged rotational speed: 5600rpm
